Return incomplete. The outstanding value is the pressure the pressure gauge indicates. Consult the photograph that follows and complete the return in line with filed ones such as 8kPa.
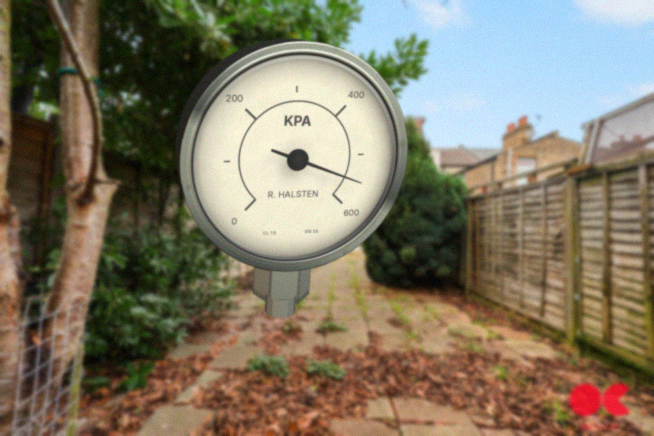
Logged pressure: 550kPa
